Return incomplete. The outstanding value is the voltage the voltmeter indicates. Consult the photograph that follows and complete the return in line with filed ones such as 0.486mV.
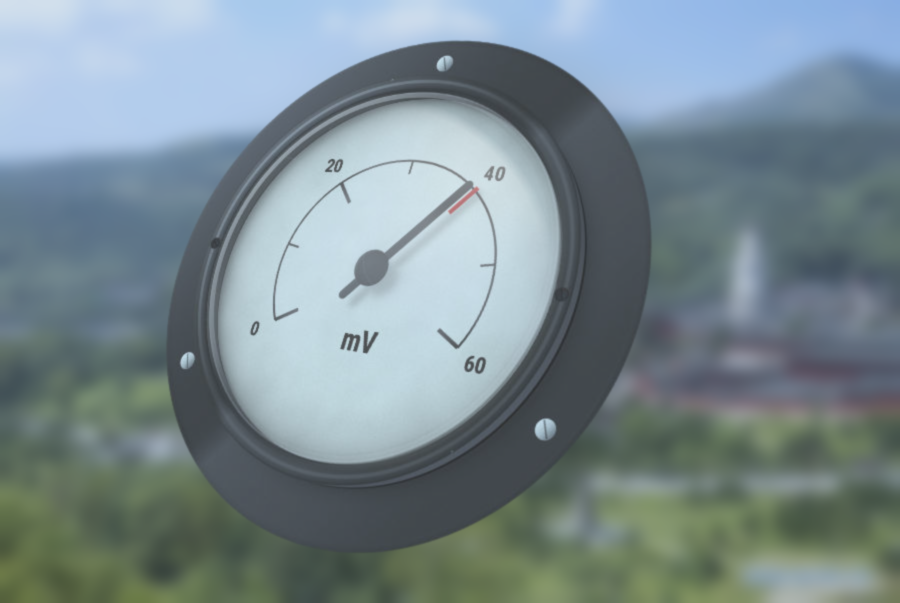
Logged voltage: 40mV
